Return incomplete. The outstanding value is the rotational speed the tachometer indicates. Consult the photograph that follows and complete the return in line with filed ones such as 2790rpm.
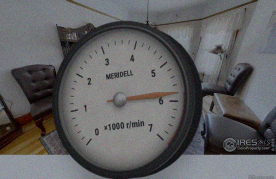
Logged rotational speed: 5800rpm
